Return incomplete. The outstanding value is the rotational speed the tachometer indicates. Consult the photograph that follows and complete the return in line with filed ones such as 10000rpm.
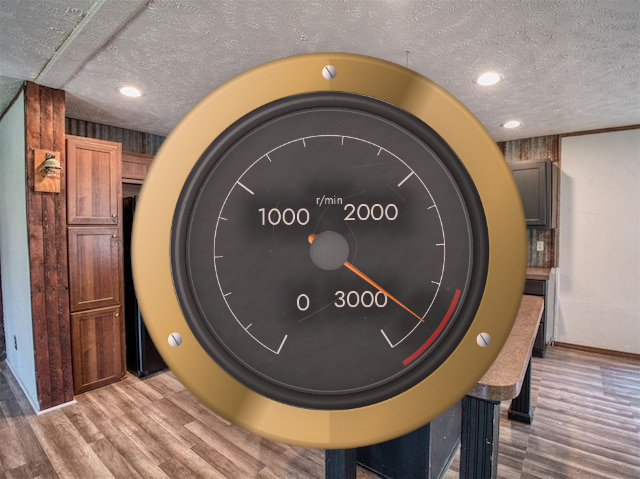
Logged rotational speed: 2800rpm
